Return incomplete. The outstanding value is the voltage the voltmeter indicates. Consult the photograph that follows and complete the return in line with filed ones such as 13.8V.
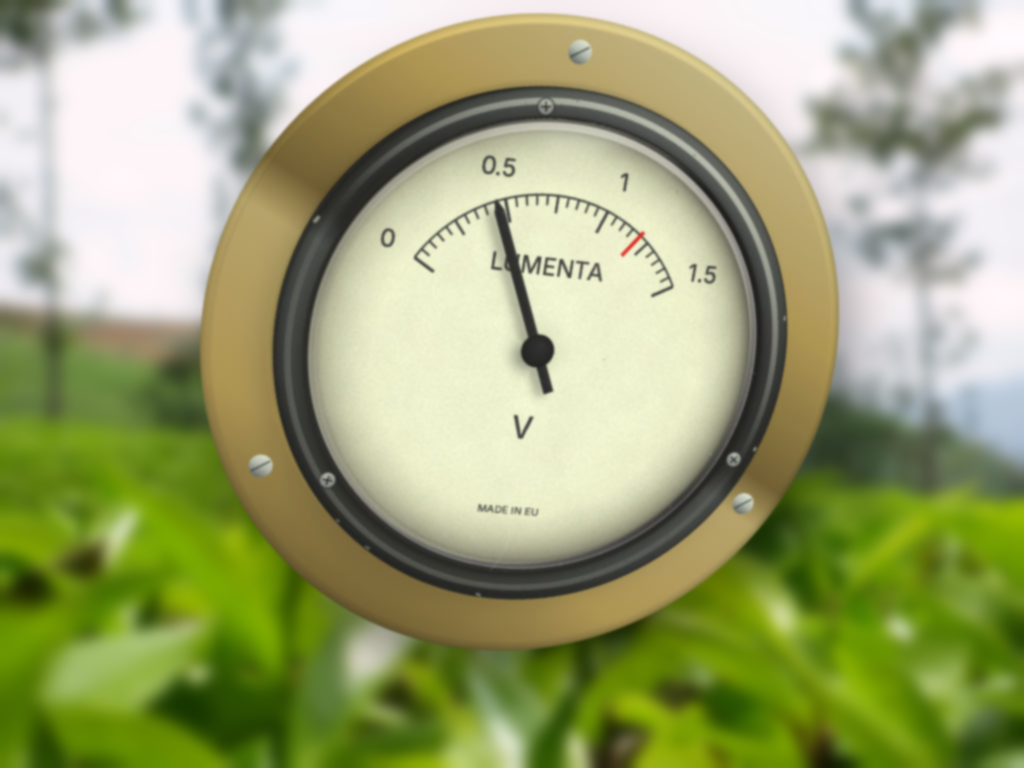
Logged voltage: 0.45V
